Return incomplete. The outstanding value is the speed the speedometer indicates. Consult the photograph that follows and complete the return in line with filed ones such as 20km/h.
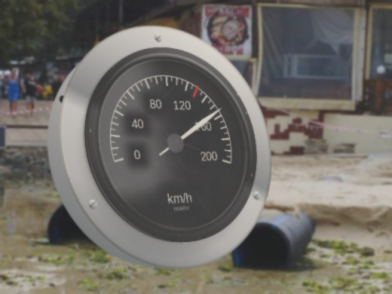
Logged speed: 155km/h
